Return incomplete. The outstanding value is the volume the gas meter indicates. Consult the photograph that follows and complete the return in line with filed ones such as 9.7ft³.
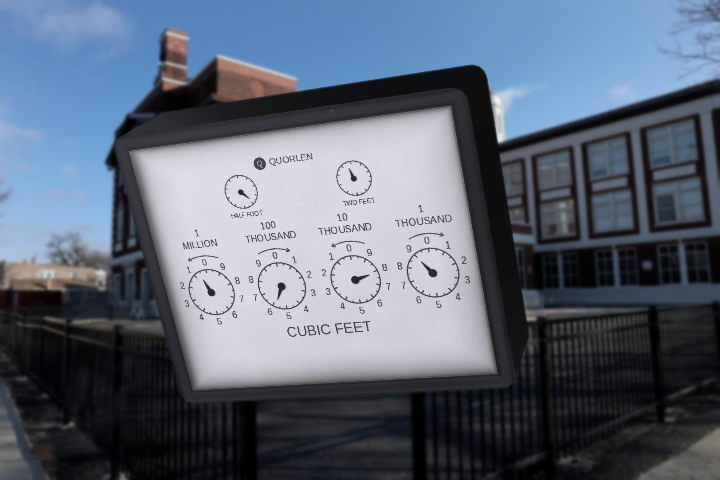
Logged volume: 57900ft³
